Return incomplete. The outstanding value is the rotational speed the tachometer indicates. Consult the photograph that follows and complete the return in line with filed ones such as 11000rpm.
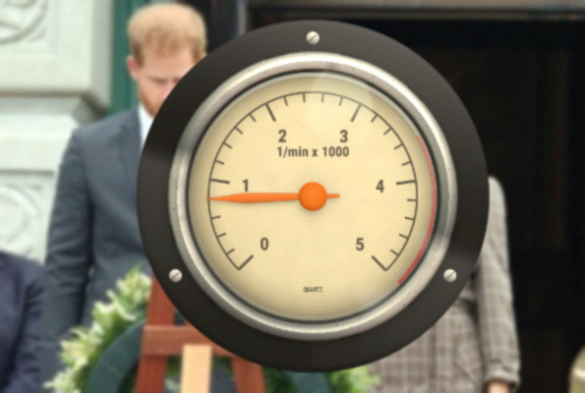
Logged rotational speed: 800rpm
